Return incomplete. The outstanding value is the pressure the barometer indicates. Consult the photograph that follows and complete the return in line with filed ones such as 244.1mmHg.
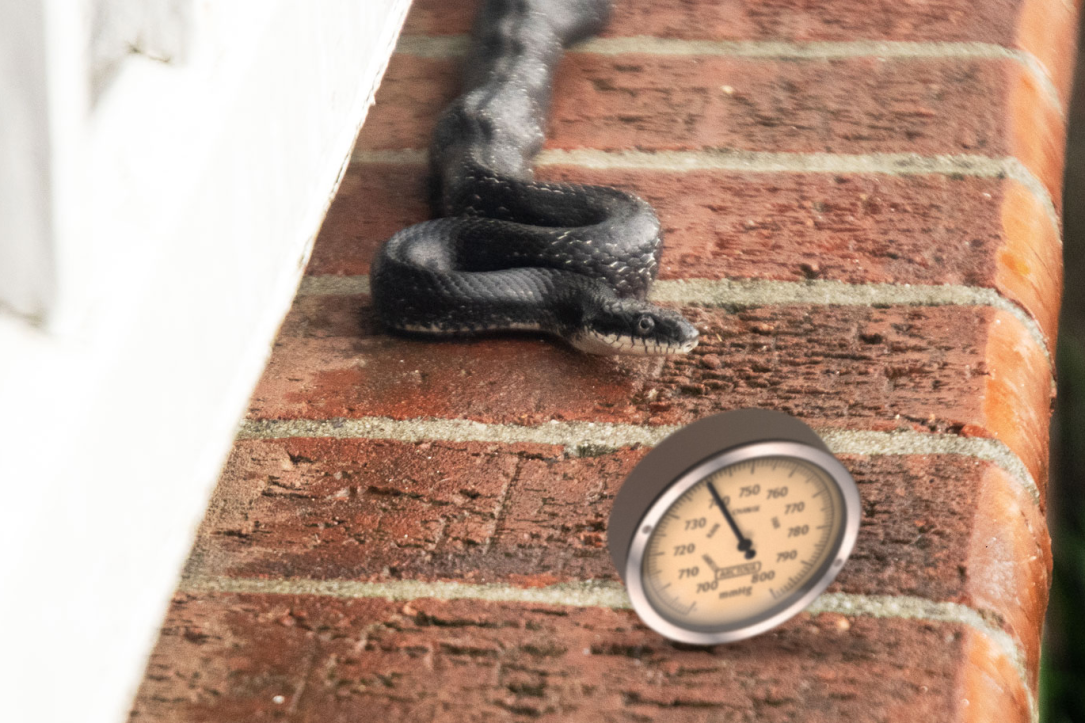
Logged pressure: 740mmHg
